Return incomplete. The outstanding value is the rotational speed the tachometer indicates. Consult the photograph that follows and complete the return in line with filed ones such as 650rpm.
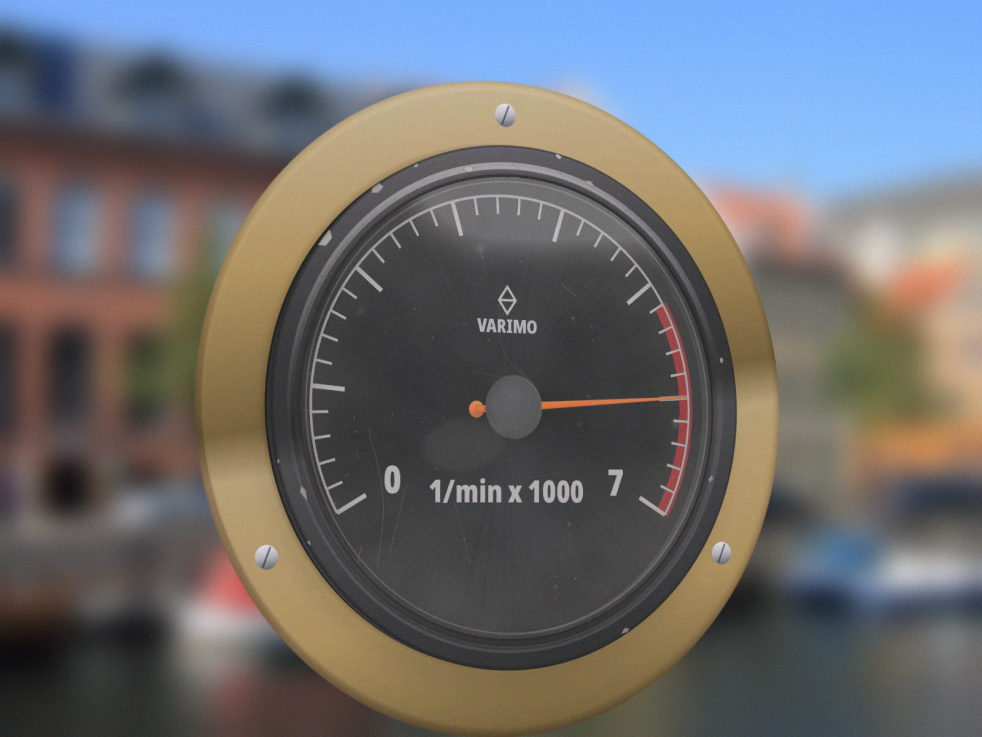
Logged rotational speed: 6000rpm
